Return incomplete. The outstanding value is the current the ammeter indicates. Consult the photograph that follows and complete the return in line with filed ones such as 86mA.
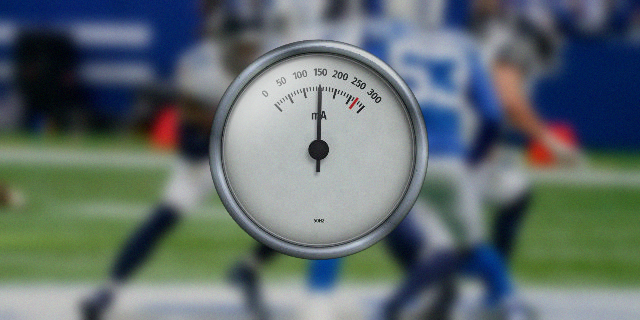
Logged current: 150mA
